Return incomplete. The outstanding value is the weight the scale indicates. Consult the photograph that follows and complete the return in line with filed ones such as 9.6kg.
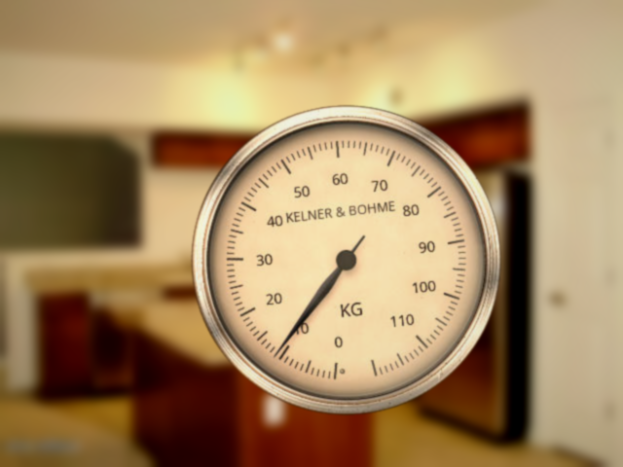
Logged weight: 11kg
